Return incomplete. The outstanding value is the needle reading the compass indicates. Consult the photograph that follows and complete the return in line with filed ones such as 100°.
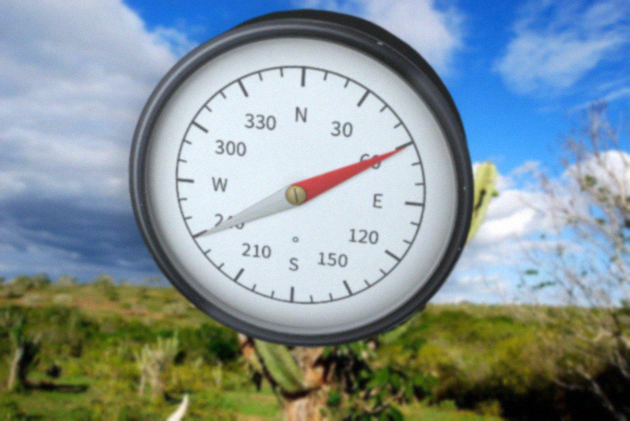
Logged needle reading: 60°
